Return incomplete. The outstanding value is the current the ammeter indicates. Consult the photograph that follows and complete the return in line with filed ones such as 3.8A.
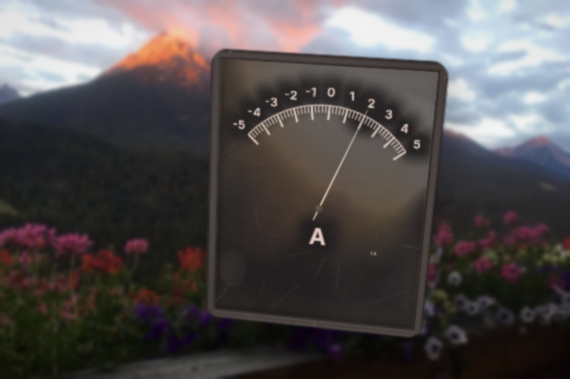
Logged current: 2A
